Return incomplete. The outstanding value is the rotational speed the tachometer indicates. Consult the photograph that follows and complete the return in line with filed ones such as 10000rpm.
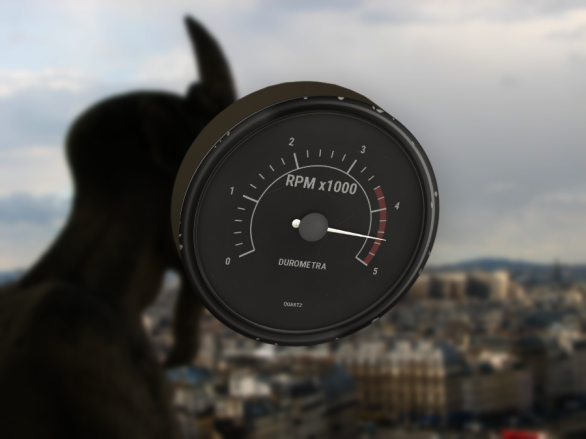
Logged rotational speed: 4500rpm
